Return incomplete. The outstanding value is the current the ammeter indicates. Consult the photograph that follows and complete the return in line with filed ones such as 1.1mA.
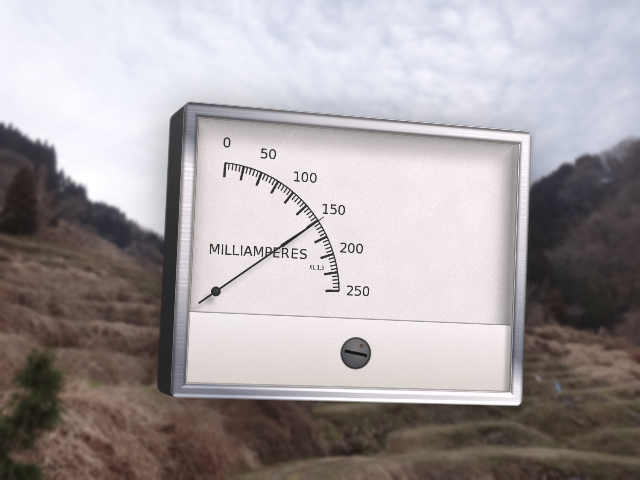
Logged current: 150mA
